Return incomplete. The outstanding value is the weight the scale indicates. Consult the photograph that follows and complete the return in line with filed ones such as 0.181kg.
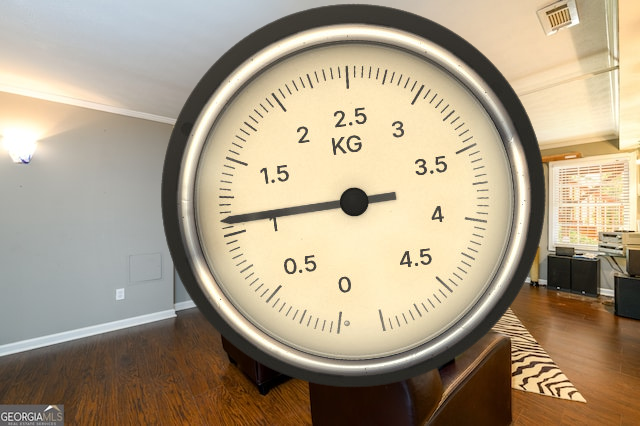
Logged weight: 1.1kg
